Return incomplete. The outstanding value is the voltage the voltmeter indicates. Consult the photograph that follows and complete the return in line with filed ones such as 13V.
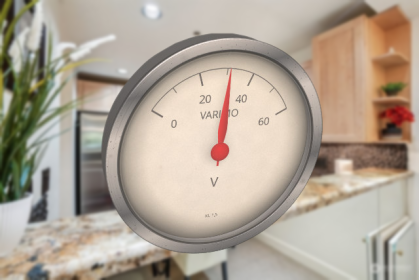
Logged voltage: 30V
